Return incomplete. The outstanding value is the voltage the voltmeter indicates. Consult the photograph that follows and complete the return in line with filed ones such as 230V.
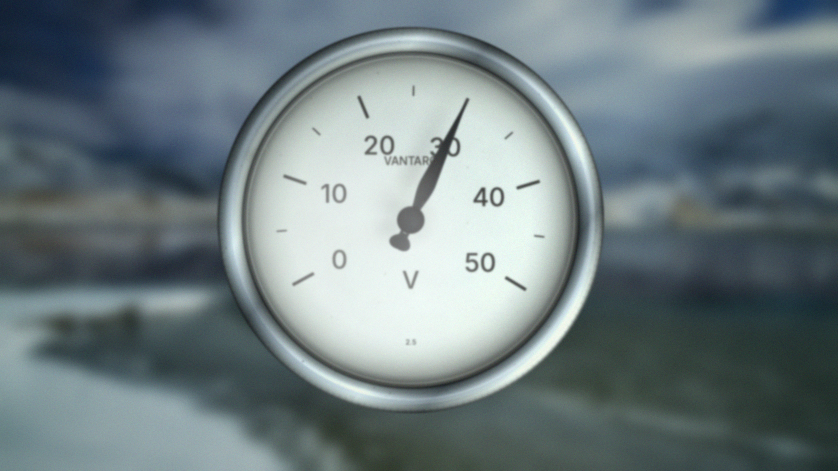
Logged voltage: 30V
